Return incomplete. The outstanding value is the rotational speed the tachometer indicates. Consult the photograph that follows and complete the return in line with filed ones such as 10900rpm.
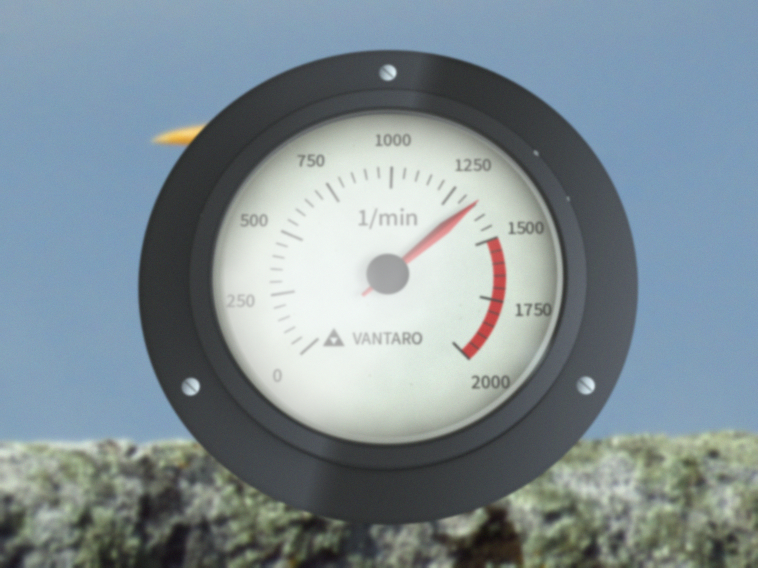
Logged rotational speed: 1350rpm
